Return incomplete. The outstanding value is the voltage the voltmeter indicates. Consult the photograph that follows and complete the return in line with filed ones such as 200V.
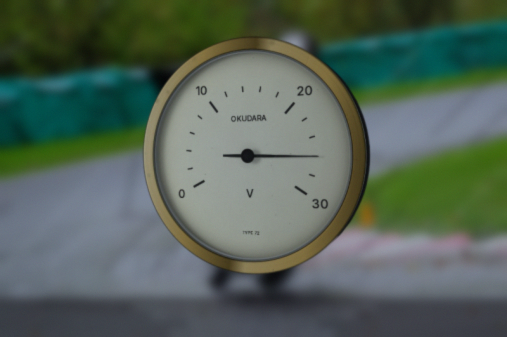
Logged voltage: 26V
